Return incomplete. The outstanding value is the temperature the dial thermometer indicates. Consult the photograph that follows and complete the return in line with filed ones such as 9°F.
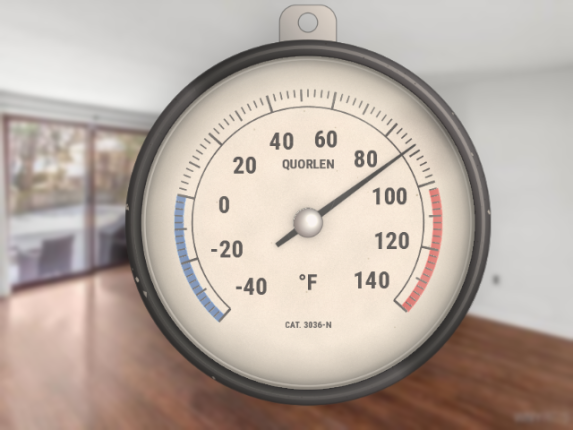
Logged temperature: 88°F
